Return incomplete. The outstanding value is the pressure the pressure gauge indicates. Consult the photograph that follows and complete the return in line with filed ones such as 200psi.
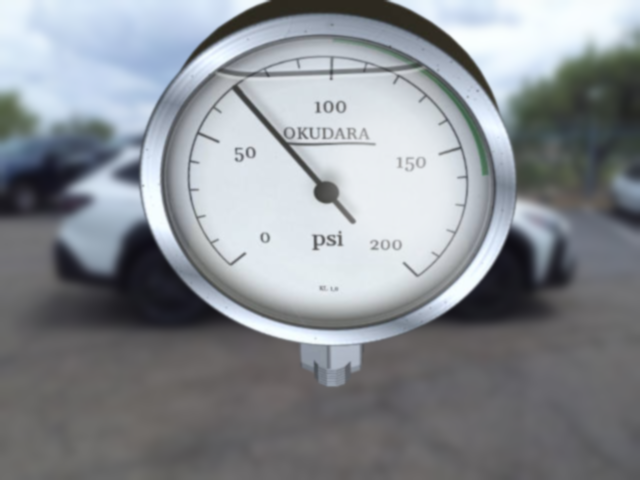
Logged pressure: 70psi
